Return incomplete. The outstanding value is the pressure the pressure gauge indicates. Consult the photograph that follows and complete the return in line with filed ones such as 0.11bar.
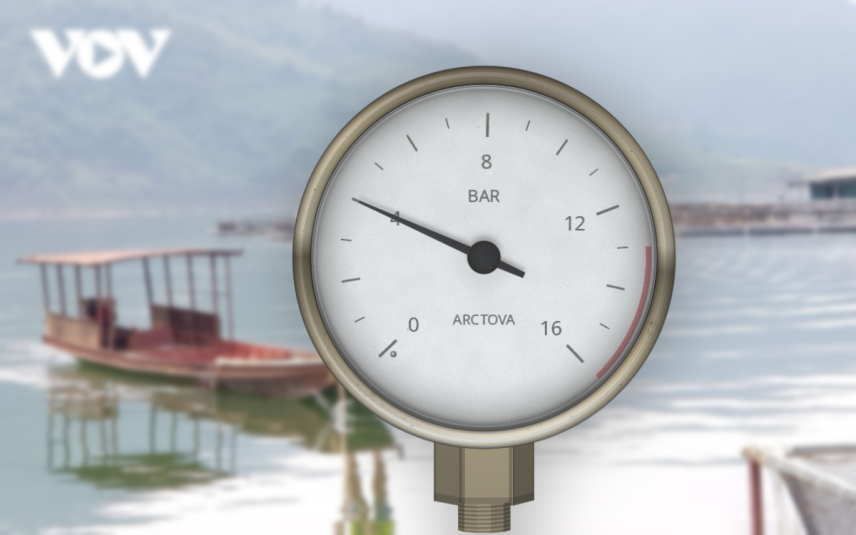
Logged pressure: 4bar
